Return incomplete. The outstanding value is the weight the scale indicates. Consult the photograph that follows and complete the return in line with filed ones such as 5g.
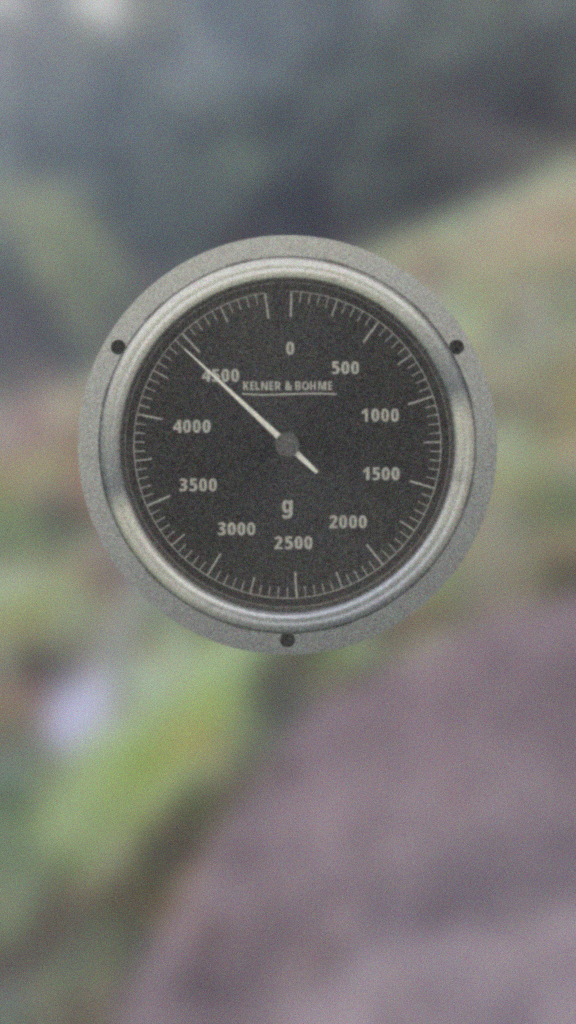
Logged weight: 4450g
